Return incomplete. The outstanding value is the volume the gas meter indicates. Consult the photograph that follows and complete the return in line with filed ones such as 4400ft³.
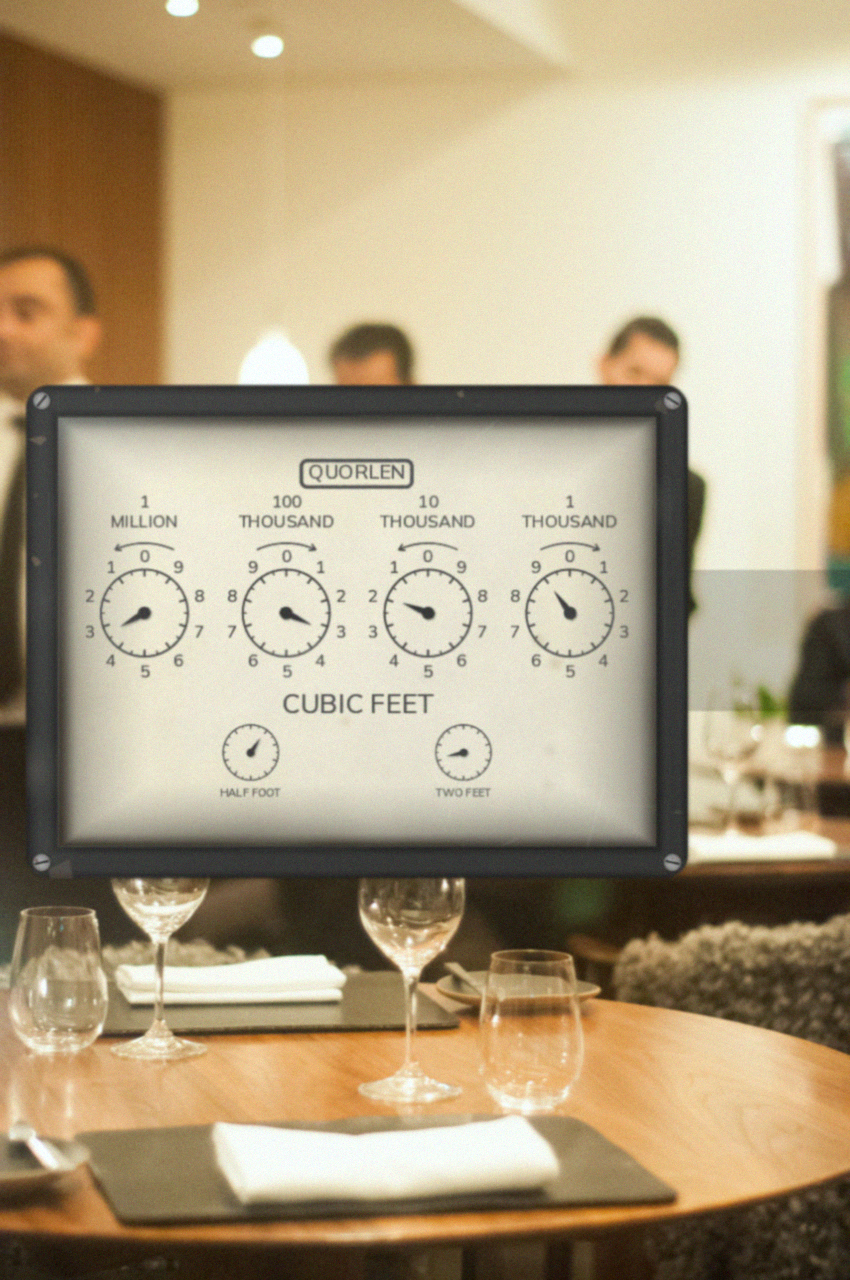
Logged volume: 331900ft³
